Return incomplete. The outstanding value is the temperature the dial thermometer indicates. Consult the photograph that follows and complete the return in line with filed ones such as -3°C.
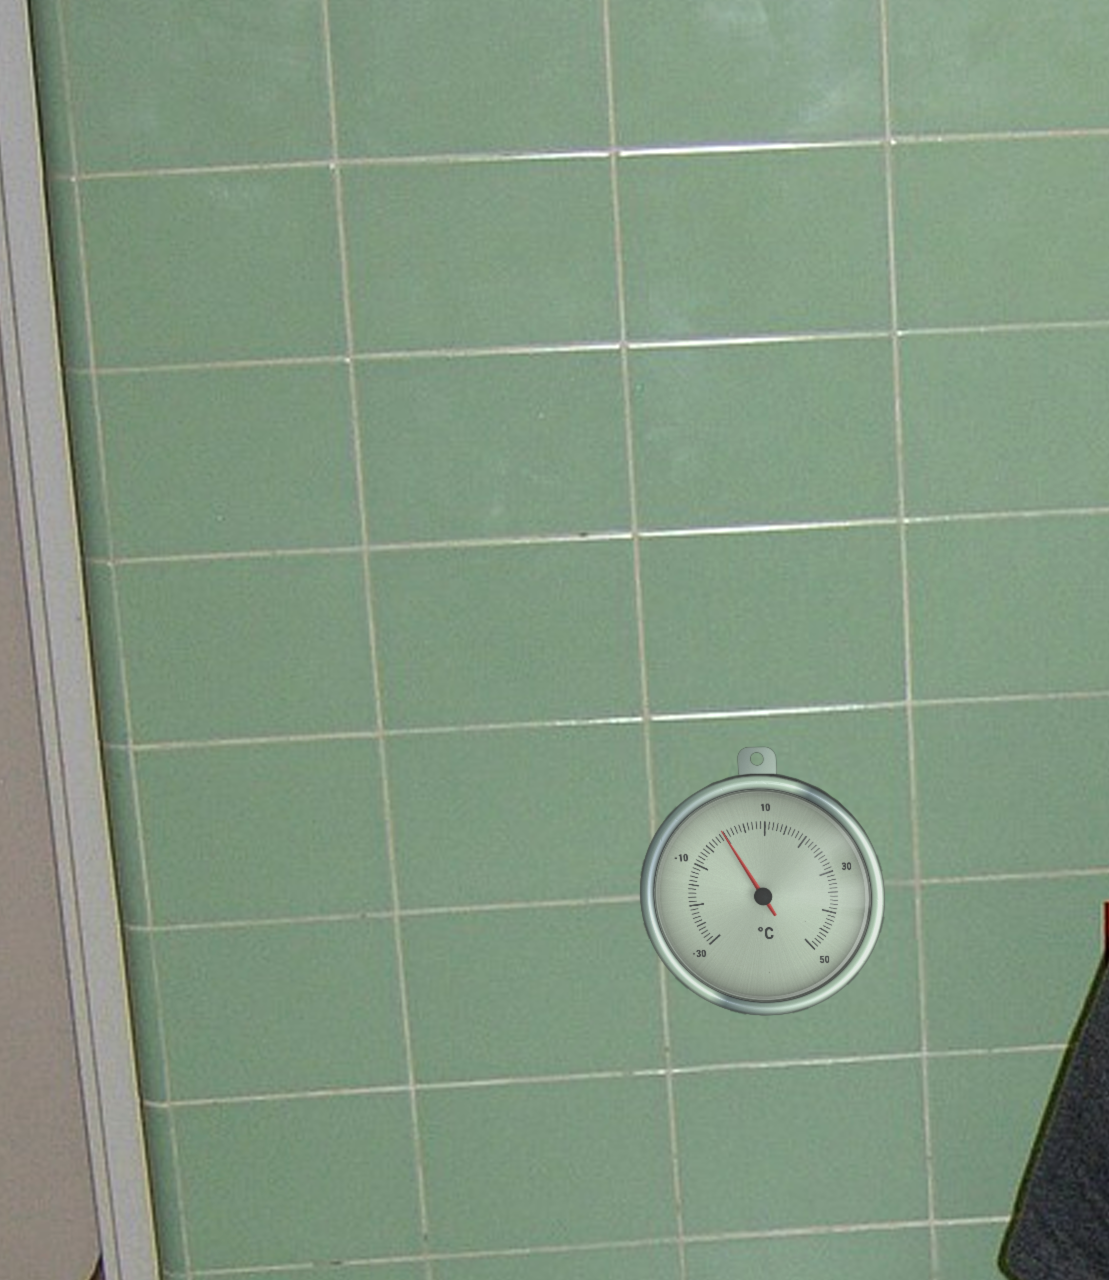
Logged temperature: 0°C
